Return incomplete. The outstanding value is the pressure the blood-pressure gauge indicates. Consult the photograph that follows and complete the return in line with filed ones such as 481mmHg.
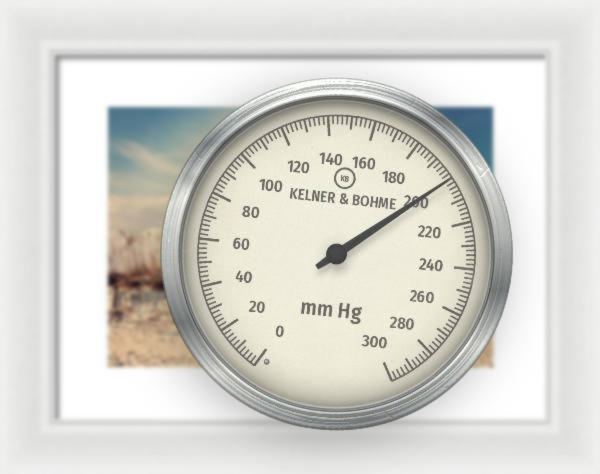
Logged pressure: 200mmHg
